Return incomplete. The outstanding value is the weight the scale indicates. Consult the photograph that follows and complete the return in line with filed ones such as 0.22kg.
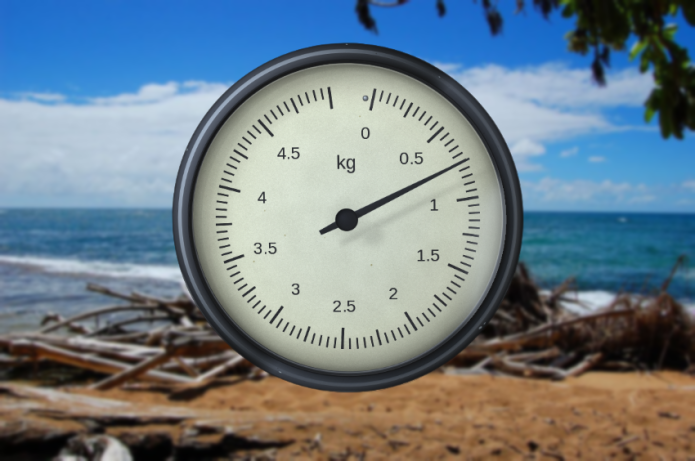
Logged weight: 0.75kg
